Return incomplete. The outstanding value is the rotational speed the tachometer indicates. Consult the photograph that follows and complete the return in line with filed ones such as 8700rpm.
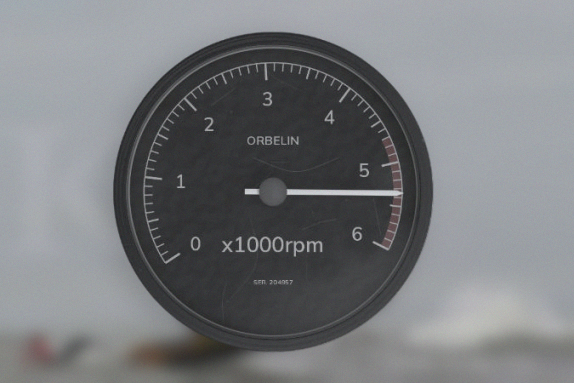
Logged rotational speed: 5350rpm
